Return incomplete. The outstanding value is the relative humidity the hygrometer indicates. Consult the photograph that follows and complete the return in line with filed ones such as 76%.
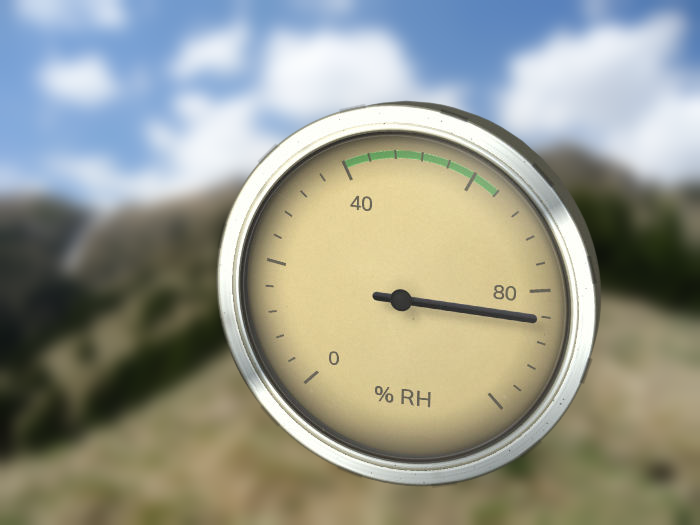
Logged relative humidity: 84%
